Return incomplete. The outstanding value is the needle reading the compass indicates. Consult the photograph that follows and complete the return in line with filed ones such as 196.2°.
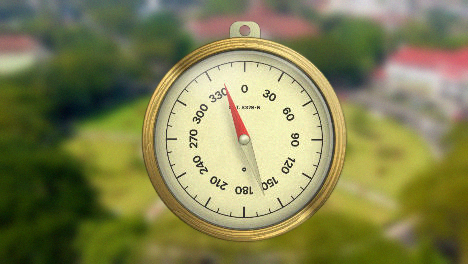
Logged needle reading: 340°
